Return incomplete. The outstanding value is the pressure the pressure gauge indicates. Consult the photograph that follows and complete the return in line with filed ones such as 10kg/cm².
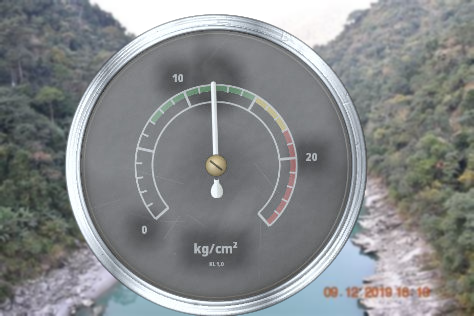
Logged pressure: 12kg/cm²
